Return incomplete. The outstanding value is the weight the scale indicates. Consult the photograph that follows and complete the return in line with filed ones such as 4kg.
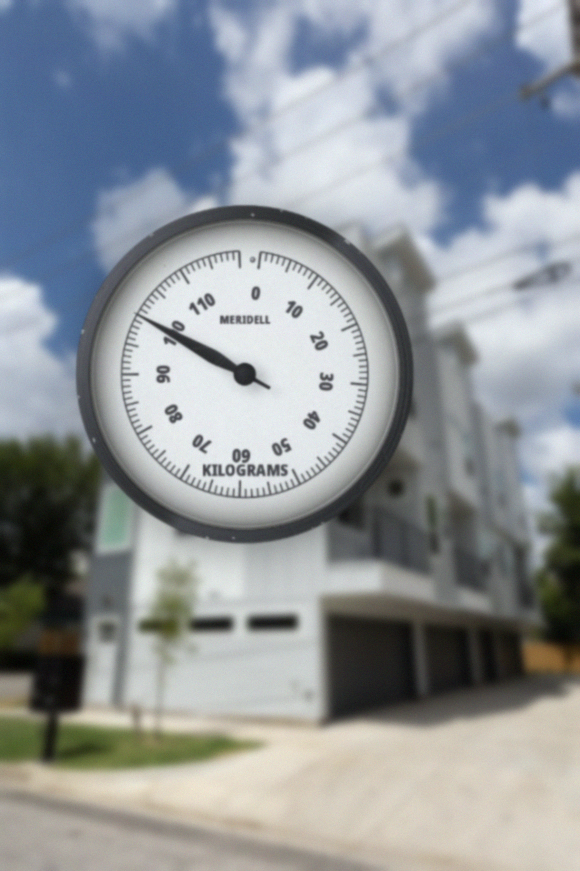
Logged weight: 100kg
